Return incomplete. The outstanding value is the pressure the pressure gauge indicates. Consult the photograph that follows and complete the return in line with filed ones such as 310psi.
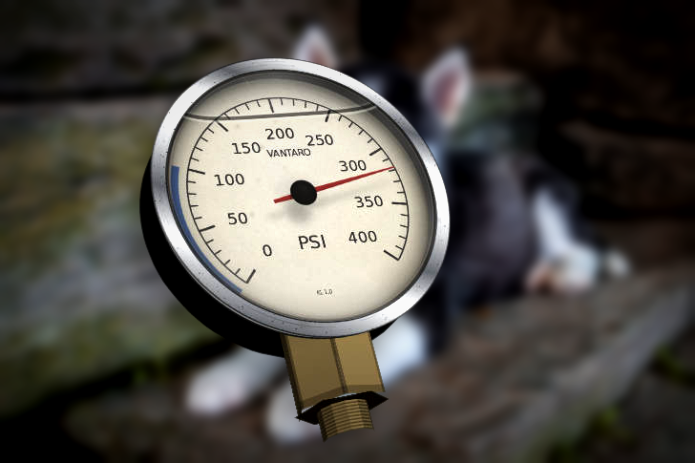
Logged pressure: 320psi
